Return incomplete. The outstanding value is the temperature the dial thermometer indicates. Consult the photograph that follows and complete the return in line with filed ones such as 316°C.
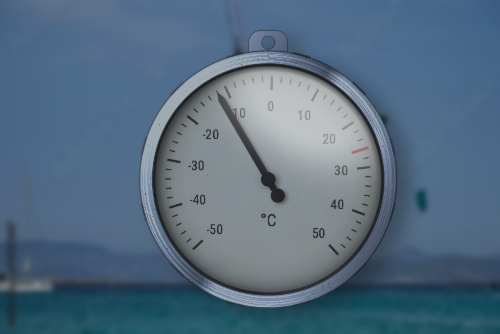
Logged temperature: -12°C
